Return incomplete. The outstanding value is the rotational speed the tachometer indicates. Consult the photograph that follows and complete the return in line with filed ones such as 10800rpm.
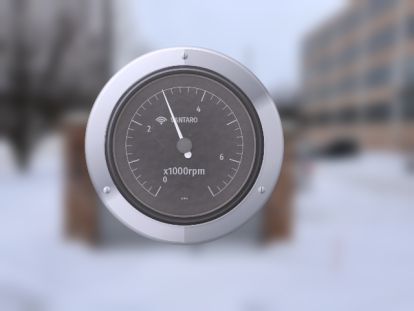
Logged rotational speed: 3000rpm
